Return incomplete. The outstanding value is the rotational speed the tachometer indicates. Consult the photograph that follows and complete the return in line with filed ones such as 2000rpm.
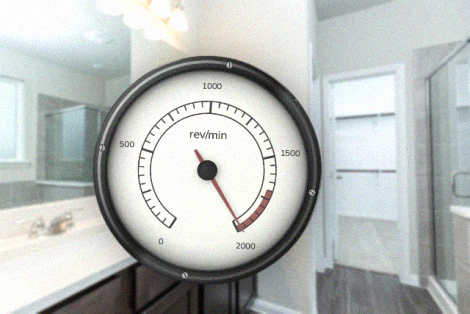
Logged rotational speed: 1975rpm
